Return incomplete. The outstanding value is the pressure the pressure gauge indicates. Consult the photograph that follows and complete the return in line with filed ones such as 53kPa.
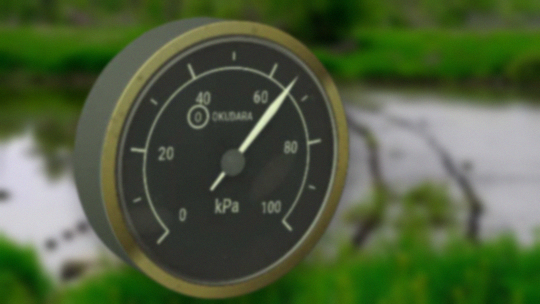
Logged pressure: 65kPa
